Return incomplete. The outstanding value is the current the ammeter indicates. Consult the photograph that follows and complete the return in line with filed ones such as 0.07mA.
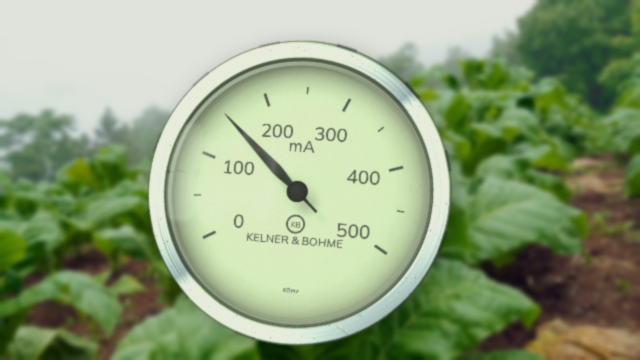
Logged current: 150mA
